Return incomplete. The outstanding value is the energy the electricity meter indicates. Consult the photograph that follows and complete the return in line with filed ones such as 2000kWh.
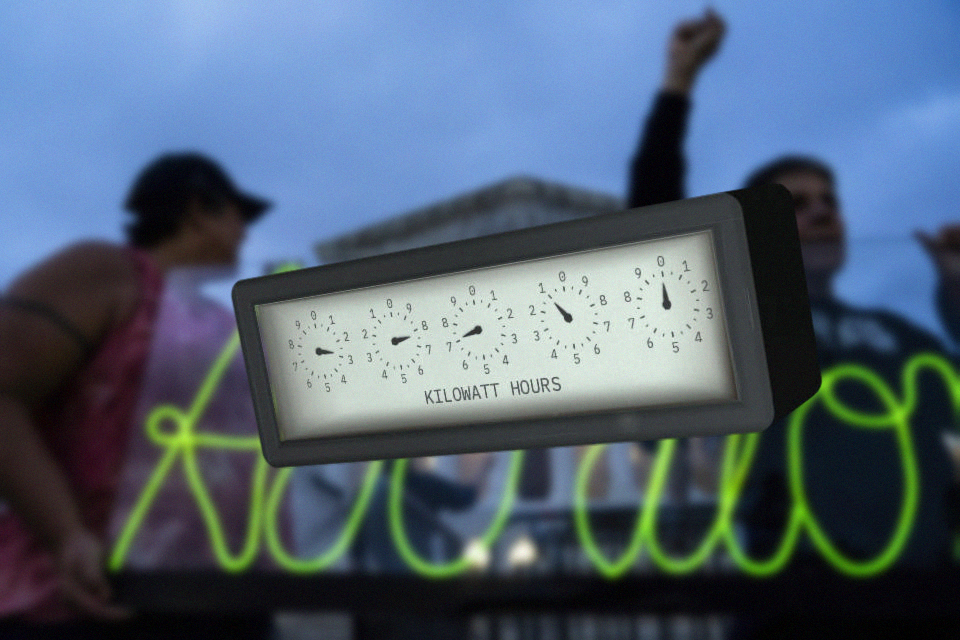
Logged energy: 27710kWh
